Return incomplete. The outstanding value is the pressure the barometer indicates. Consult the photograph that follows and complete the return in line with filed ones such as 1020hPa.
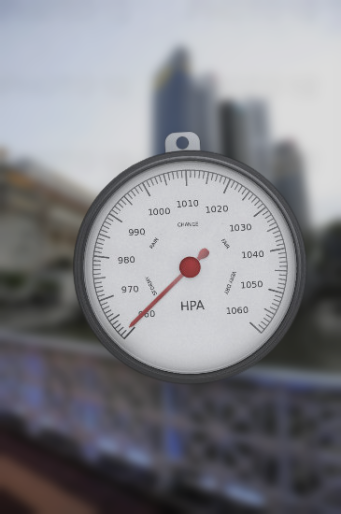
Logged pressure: 961hPa
